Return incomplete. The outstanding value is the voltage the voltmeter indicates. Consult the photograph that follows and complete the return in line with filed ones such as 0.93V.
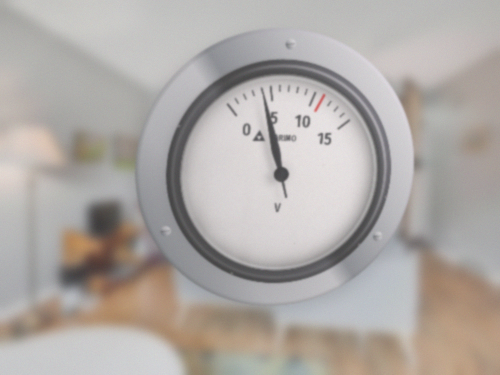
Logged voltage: 4V
